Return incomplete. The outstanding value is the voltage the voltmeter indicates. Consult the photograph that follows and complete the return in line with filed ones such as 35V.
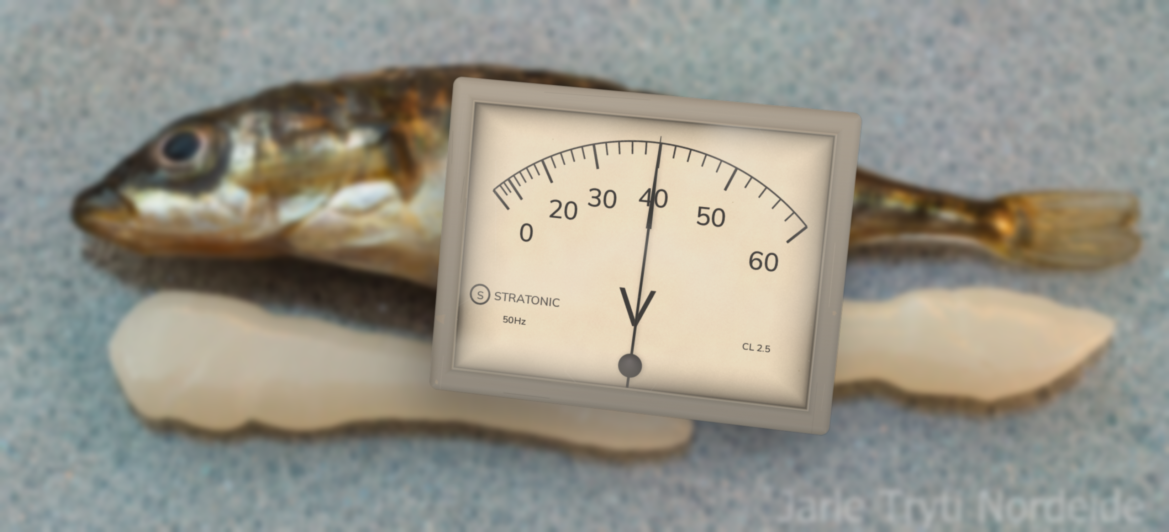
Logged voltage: 40V
